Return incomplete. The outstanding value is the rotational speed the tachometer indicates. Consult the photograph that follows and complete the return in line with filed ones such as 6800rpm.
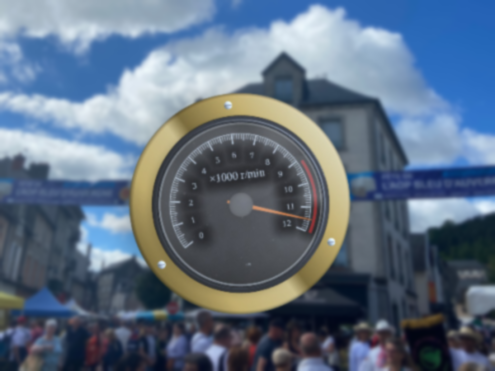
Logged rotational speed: 11500rpm
